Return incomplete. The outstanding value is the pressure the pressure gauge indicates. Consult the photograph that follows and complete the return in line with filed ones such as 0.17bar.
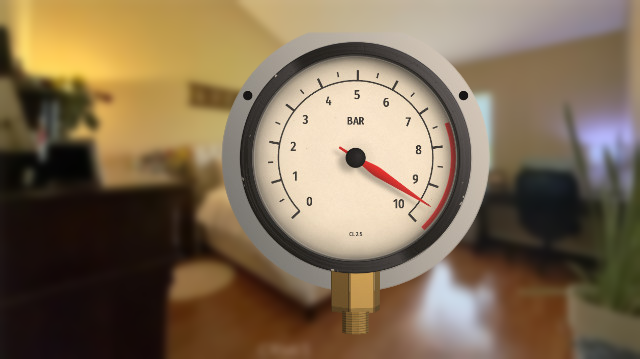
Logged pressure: 9.5bar
